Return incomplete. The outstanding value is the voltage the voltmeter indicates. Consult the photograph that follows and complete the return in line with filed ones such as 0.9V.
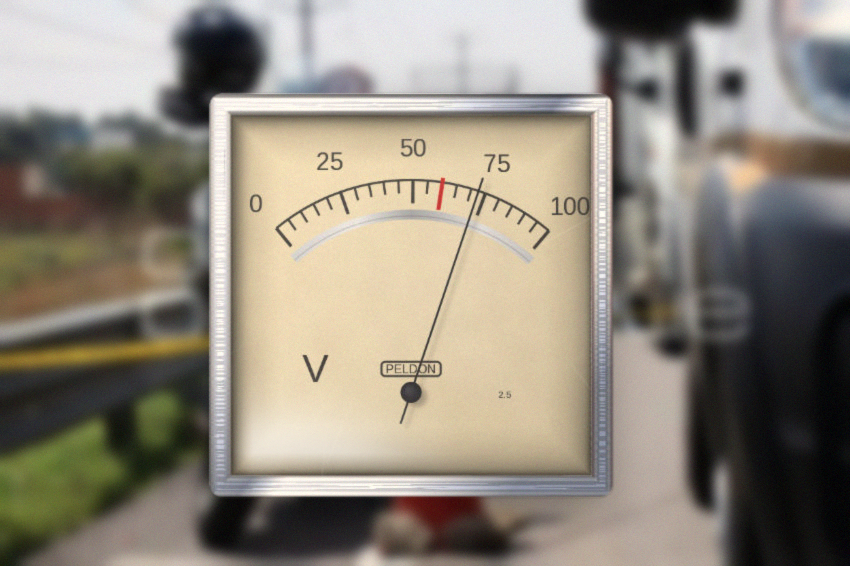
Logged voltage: 72.5V
